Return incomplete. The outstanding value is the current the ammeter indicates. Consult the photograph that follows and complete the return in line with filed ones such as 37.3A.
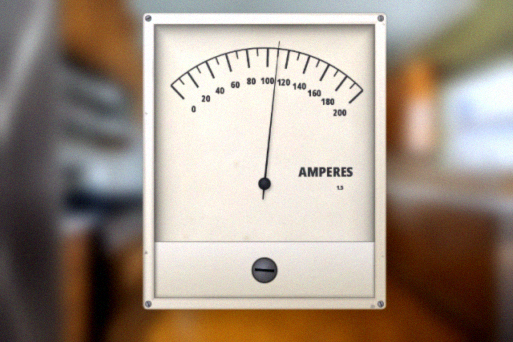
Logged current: 110A
